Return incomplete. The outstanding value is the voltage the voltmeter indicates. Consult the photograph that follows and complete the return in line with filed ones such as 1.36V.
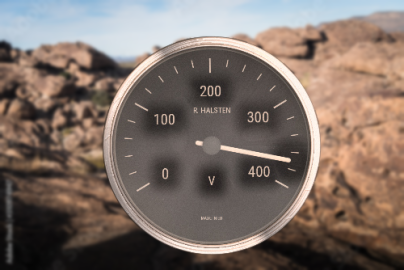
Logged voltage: 370V
